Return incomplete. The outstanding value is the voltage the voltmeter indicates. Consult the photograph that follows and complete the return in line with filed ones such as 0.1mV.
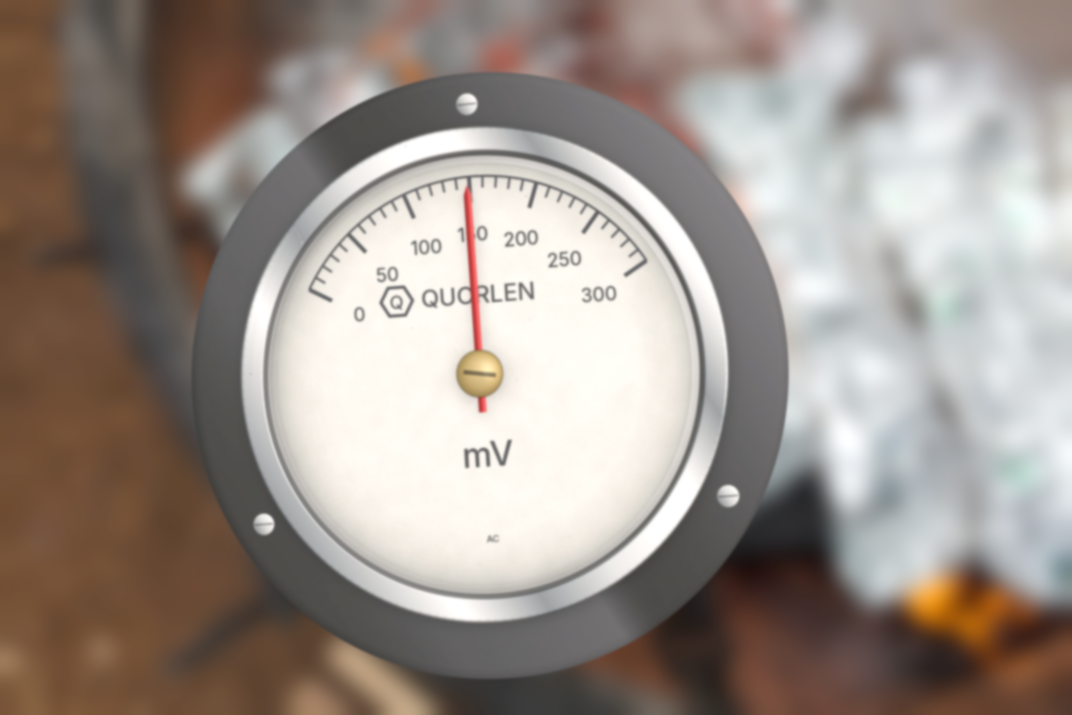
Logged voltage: 150mV
